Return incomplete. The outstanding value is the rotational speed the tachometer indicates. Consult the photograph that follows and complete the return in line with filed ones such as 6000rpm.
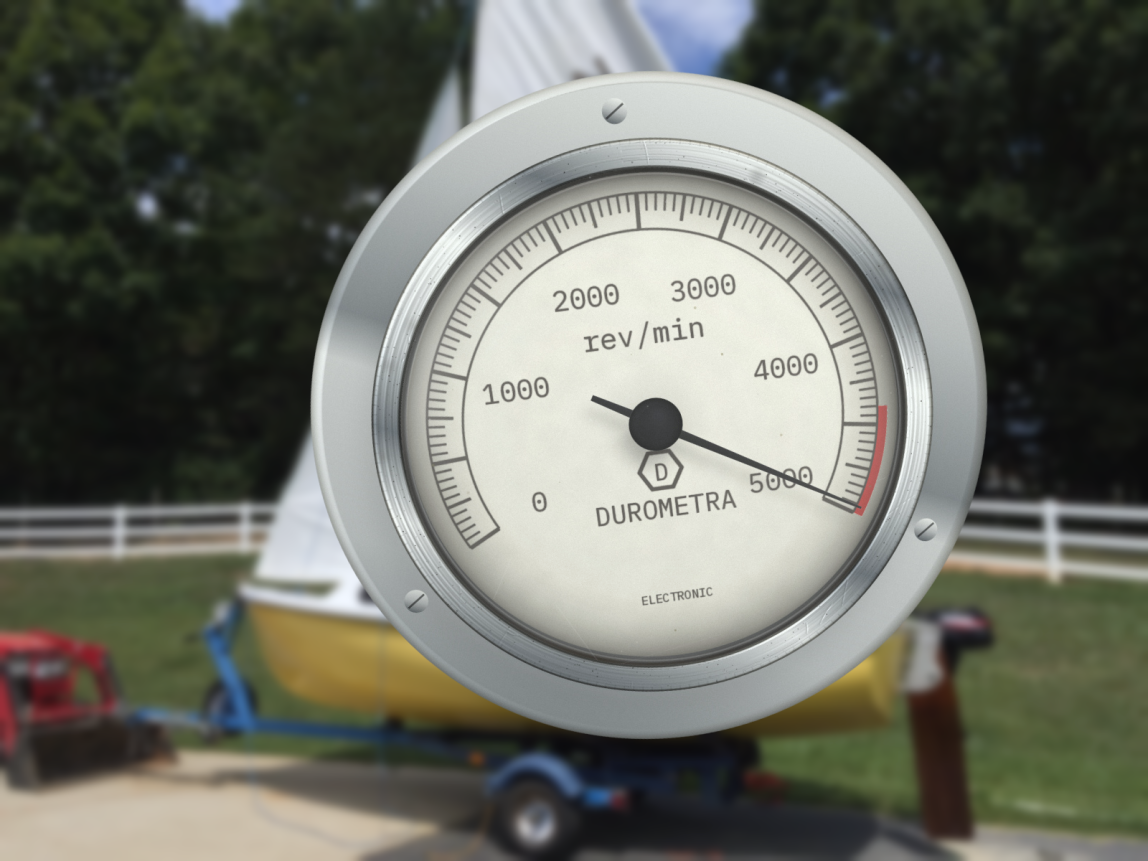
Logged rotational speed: 4950rpm
